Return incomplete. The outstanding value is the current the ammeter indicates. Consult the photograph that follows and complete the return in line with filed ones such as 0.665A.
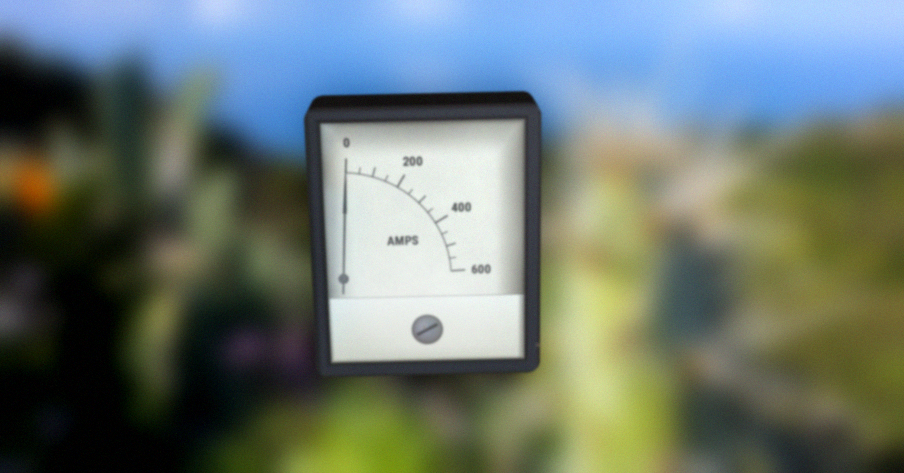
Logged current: 0A
